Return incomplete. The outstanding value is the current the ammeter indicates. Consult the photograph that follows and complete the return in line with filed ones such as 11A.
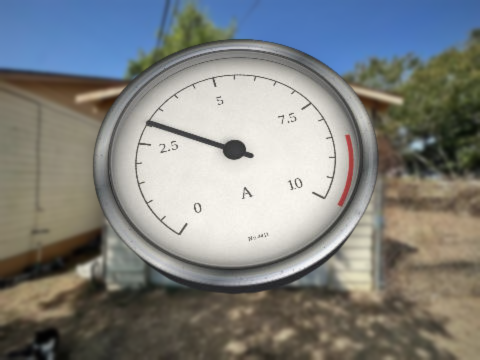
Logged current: 3A
